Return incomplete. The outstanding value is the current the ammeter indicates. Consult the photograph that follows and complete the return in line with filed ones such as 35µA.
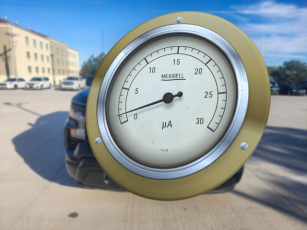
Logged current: 1µA
